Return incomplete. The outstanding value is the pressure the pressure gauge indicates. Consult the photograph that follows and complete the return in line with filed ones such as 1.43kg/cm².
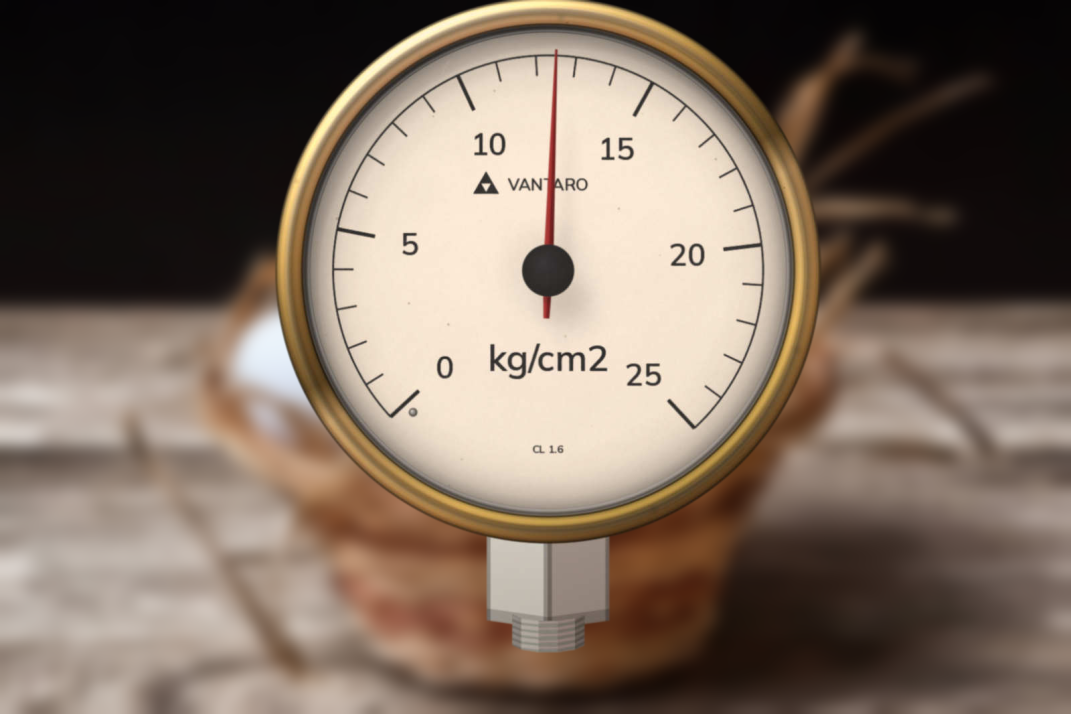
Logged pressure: 12.5kg/cm²
